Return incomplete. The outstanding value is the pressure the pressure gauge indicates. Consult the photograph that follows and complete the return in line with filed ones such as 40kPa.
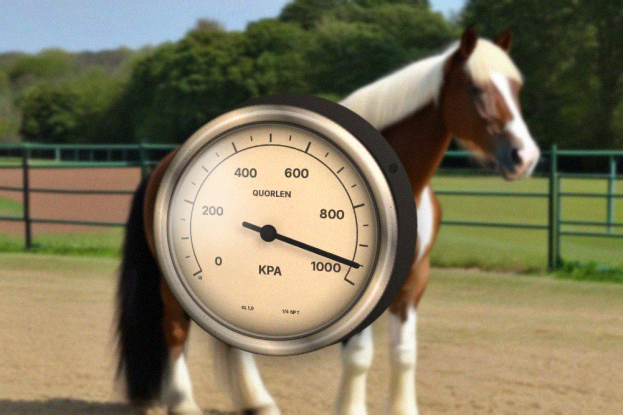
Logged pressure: 950kPa
